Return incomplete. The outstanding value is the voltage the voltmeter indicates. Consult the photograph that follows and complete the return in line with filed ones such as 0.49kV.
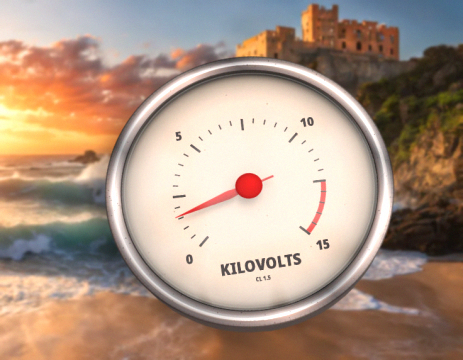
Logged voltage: 1.5kV
